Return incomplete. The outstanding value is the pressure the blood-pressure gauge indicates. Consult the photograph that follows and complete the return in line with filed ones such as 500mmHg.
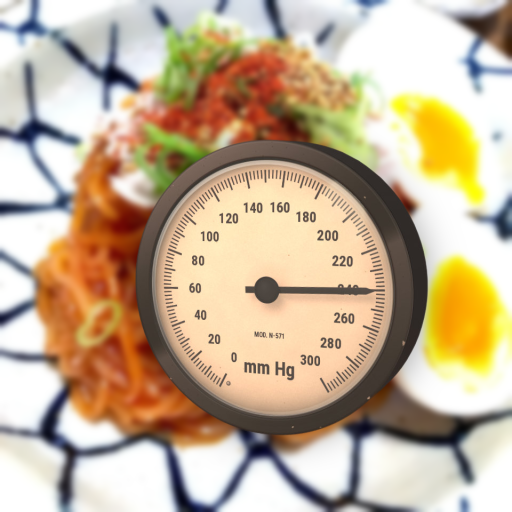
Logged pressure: 240mmHg
